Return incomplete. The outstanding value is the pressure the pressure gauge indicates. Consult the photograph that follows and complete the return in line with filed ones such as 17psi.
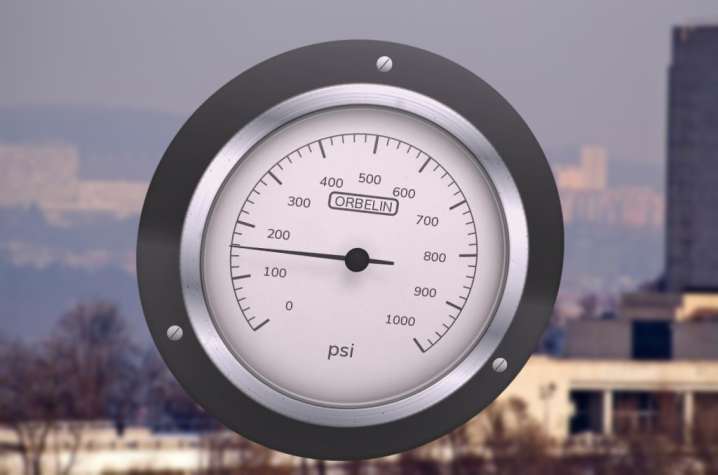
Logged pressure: 160psi
